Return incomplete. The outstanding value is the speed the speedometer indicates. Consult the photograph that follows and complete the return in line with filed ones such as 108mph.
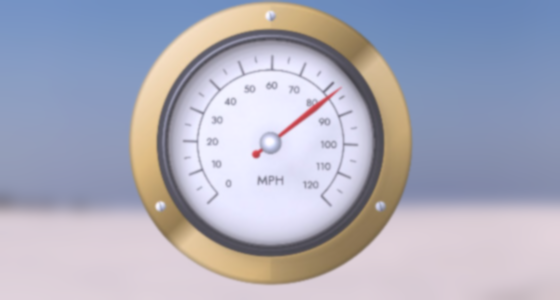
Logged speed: 82.5mph
